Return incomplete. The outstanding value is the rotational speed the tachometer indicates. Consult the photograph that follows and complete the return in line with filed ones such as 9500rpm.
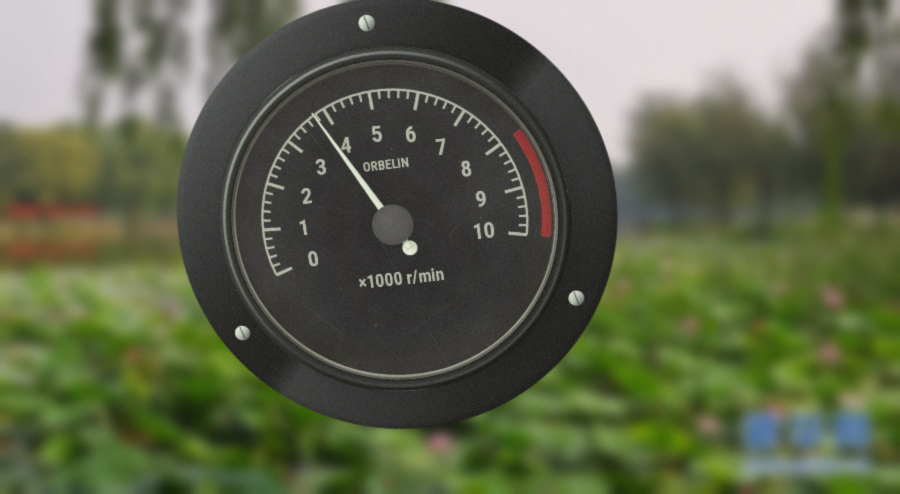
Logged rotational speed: 3800rpm
